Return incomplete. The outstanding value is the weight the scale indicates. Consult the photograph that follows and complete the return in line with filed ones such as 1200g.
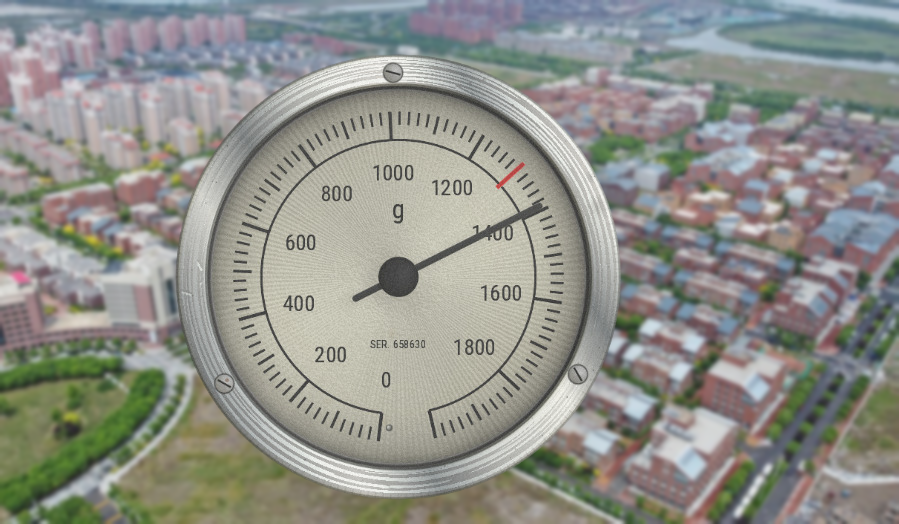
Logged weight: 1390g
